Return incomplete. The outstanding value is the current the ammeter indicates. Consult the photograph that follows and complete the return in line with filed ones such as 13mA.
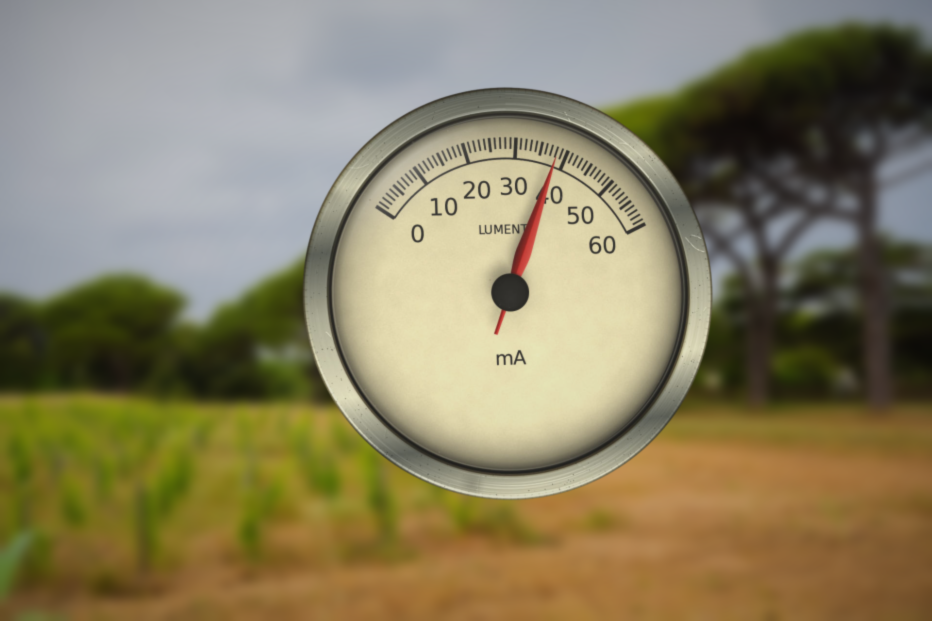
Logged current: 38mA
